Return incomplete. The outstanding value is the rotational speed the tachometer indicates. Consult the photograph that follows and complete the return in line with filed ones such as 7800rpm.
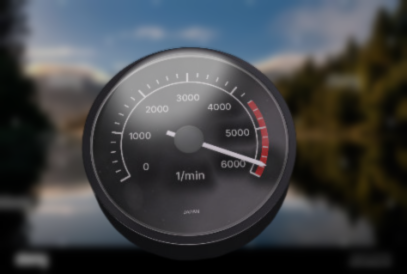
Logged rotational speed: 5800rpm
